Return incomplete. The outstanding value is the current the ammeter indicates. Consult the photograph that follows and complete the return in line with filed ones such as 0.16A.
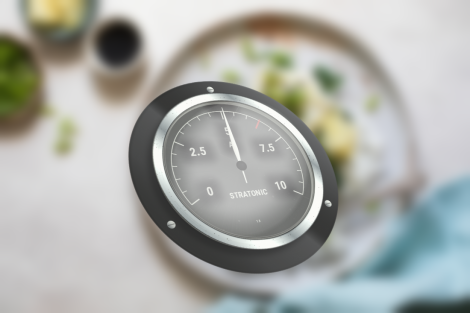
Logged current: 5A
